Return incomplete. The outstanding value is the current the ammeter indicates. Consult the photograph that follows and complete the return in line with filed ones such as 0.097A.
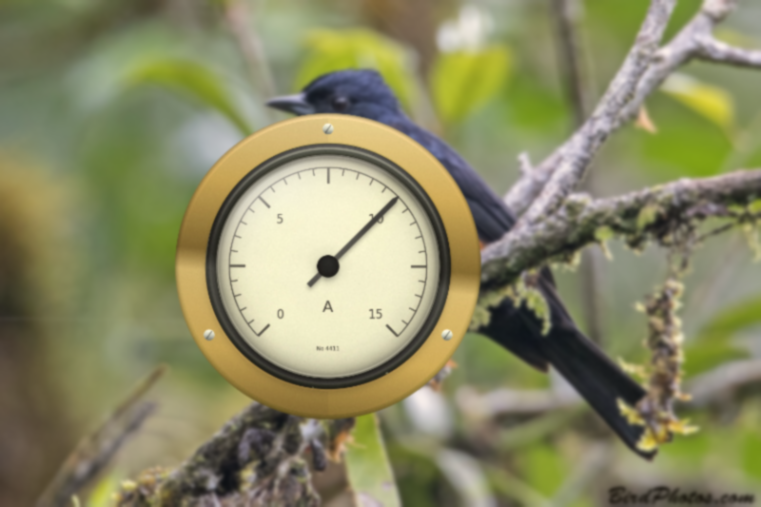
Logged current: 10A
